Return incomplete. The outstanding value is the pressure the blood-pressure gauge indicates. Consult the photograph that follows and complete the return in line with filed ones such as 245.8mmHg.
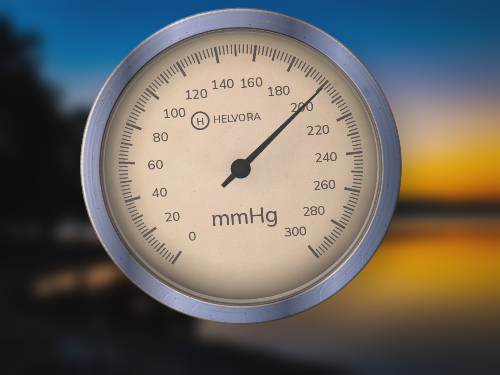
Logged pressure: 200mmHg
